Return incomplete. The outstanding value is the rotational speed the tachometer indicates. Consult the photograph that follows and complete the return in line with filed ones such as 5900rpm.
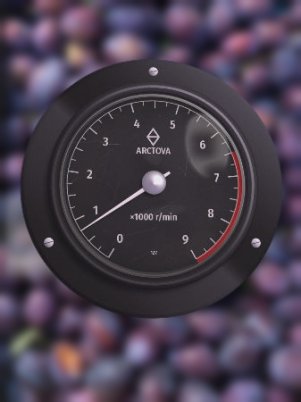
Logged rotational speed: 750rpm
